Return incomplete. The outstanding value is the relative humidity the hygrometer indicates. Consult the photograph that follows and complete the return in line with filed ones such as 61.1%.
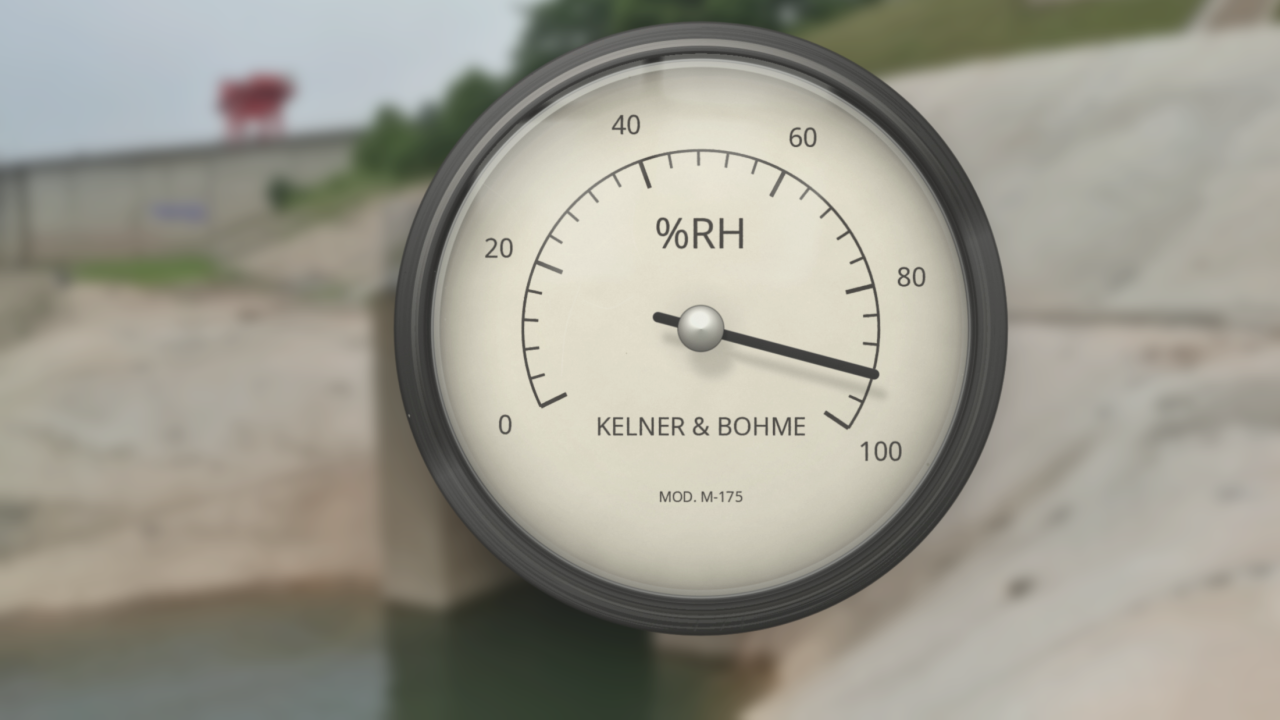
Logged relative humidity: 92%
